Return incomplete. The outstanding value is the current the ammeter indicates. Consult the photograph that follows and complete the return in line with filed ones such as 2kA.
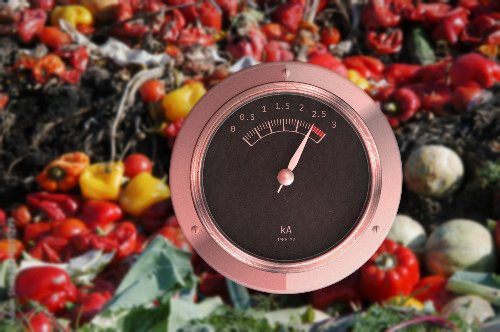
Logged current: 2.5kA
